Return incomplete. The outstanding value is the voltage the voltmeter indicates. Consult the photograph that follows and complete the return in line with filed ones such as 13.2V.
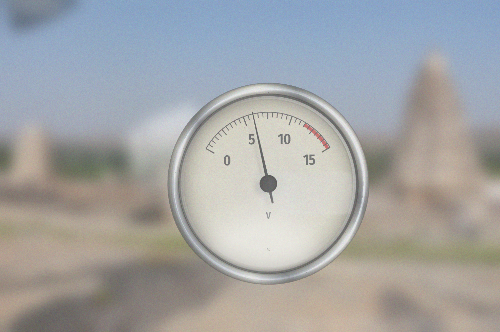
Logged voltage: 6V
